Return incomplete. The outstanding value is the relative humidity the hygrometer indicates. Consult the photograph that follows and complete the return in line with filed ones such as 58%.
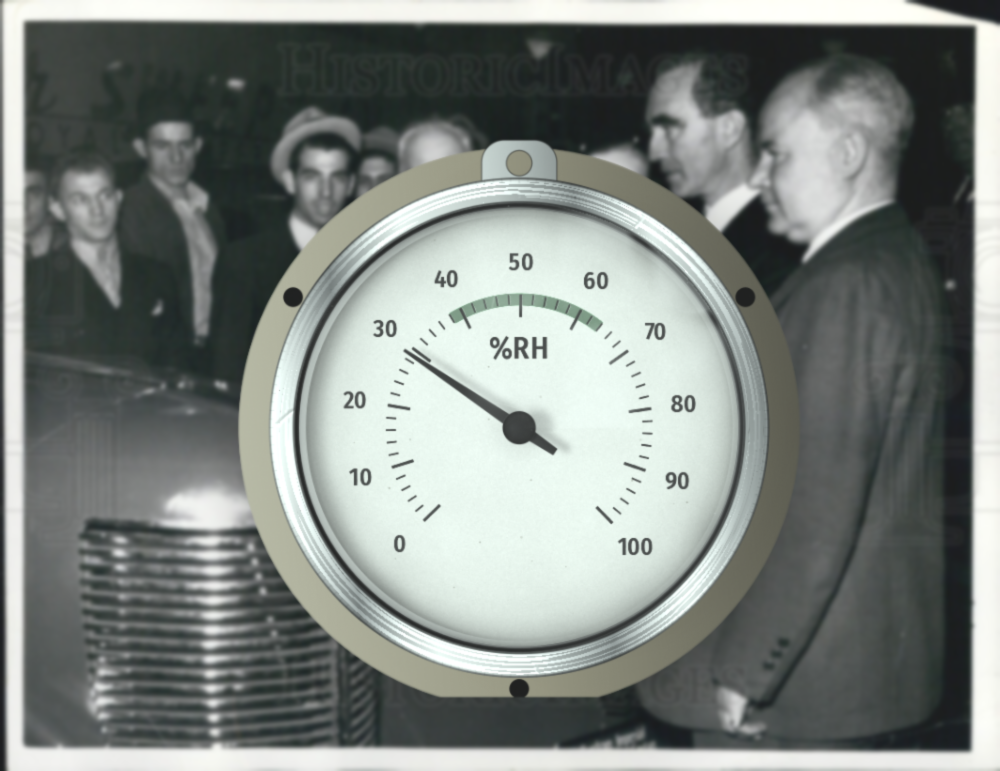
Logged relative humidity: 29%
